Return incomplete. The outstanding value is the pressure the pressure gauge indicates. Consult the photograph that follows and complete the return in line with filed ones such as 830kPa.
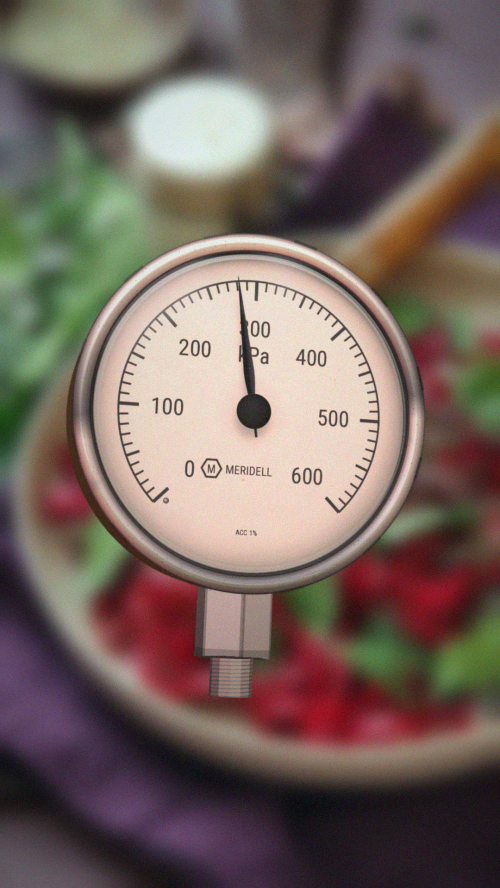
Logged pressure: 280kPa
